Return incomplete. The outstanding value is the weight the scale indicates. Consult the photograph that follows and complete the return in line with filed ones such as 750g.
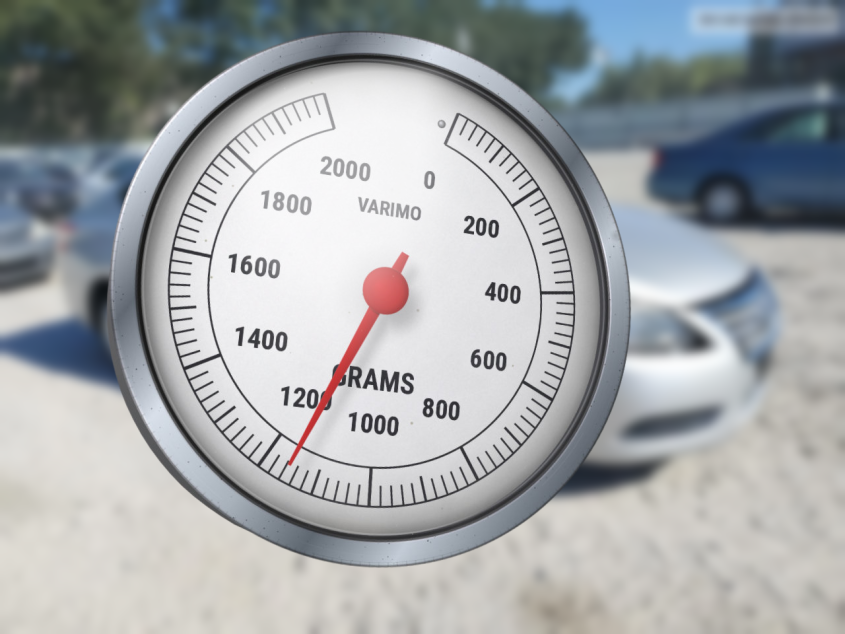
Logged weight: 1160g
